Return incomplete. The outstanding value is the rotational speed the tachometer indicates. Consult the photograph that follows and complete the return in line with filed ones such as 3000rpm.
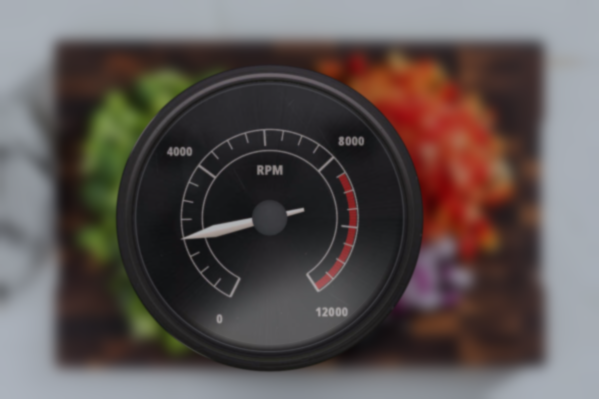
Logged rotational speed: 2000rpm
